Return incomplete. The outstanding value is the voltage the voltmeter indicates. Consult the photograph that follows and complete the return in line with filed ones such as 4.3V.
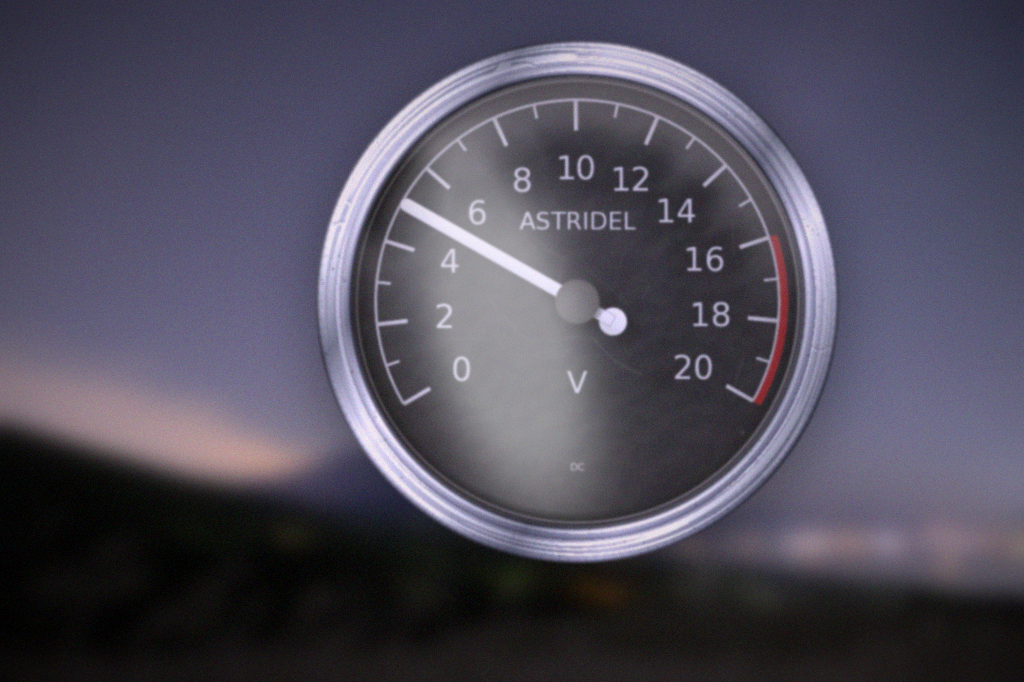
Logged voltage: 5V
